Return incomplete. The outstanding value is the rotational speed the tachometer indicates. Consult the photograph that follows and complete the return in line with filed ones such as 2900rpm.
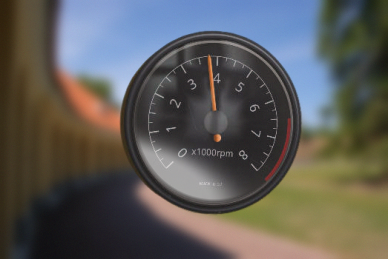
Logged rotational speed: 3750rpm
